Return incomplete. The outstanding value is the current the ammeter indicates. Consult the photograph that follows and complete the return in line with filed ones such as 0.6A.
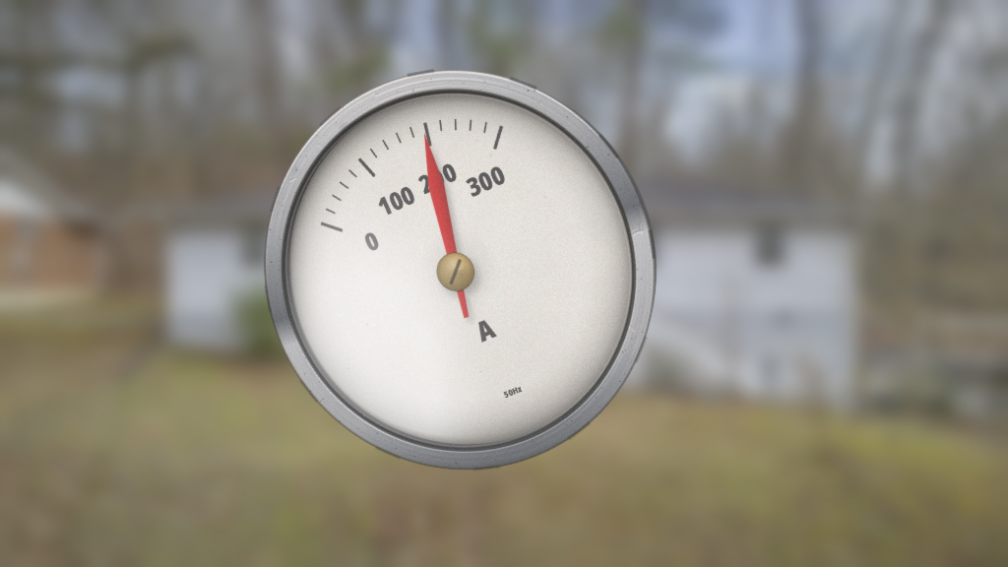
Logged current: 200A
